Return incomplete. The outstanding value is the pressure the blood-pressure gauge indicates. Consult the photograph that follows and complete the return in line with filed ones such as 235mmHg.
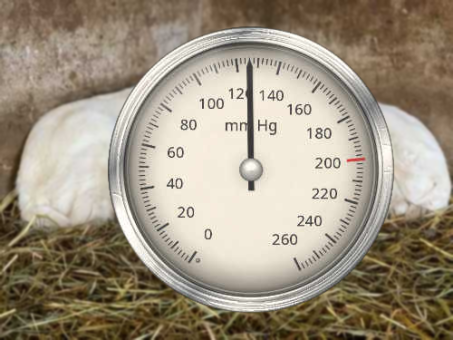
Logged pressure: 126mmHg
